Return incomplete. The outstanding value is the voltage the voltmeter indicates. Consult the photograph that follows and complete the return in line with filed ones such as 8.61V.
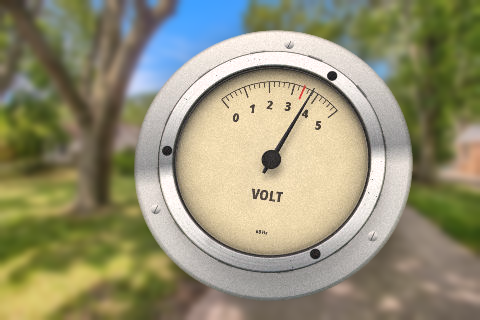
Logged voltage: 3.8V
